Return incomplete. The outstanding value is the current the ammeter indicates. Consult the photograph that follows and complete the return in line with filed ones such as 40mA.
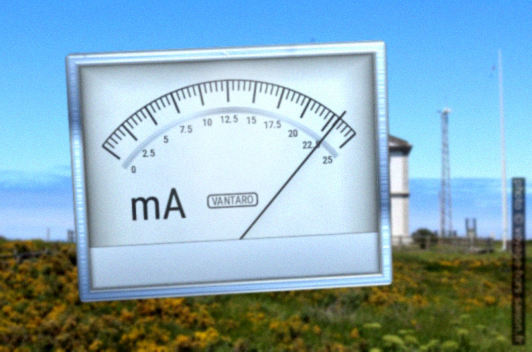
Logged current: 23mA
